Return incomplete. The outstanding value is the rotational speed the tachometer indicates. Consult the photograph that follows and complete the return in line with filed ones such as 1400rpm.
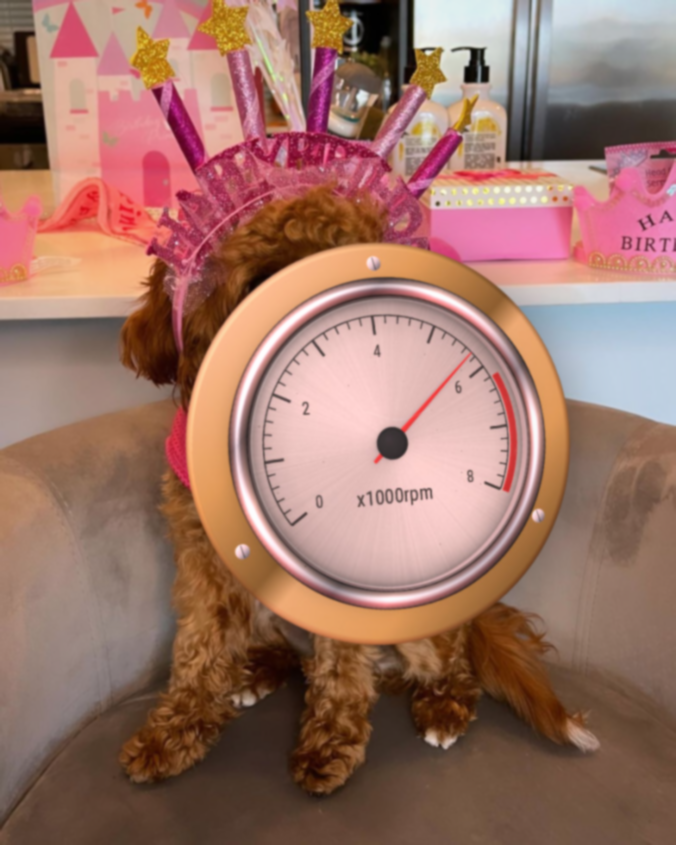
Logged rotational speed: 5700rpm
